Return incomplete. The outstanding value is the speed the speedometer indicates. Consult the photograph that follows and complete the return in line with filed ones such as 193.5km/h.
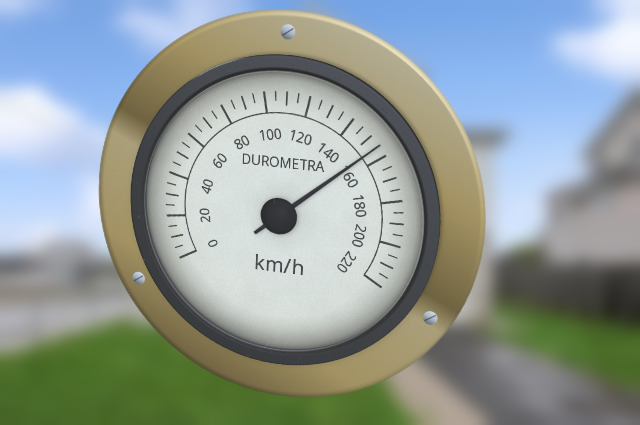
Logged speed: 155km/h
